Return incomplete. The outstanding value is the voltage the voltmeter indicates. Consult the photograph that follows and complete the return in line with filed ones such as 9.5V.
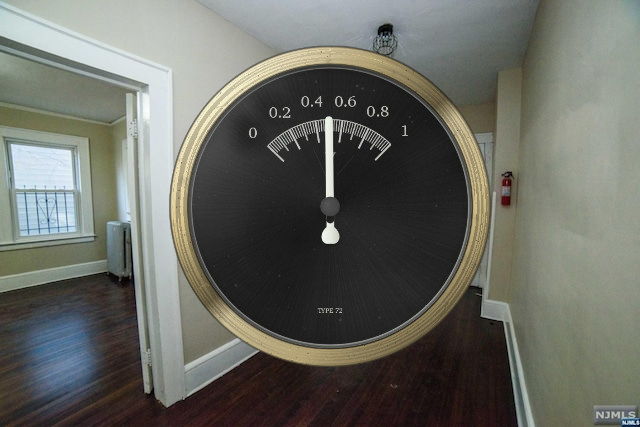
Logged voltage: 0.5V
